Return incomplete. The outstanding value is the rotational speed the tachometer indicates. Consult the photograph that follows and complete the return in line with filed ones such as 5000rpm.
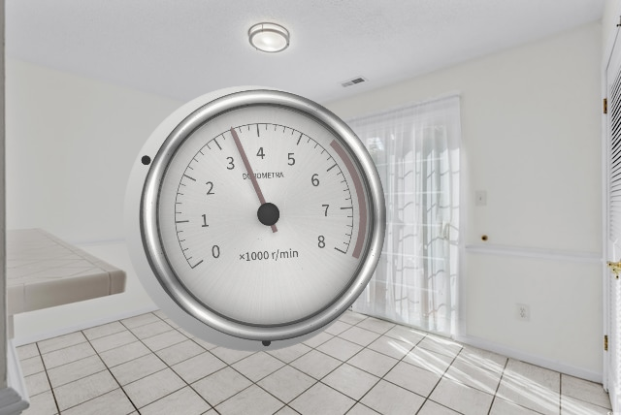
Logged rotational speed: 3400rpm
